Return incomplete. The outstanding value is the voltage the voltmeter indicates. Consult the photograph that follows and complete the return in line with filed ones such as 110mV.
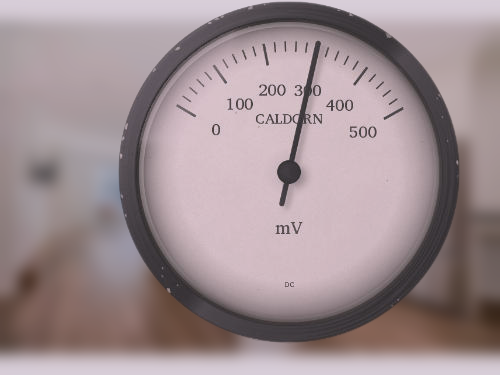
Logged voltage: 300mV
